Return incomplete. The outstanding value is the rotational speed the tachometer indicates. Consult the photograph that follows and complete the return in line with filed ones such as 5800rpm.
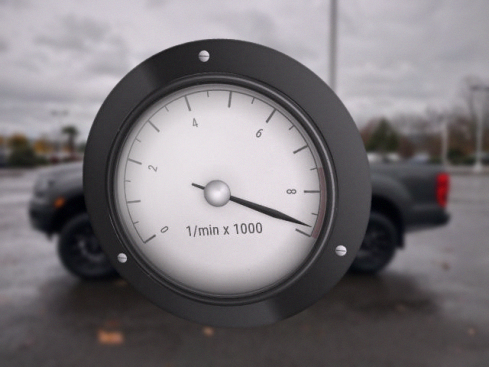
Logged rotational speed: 8750rpm
